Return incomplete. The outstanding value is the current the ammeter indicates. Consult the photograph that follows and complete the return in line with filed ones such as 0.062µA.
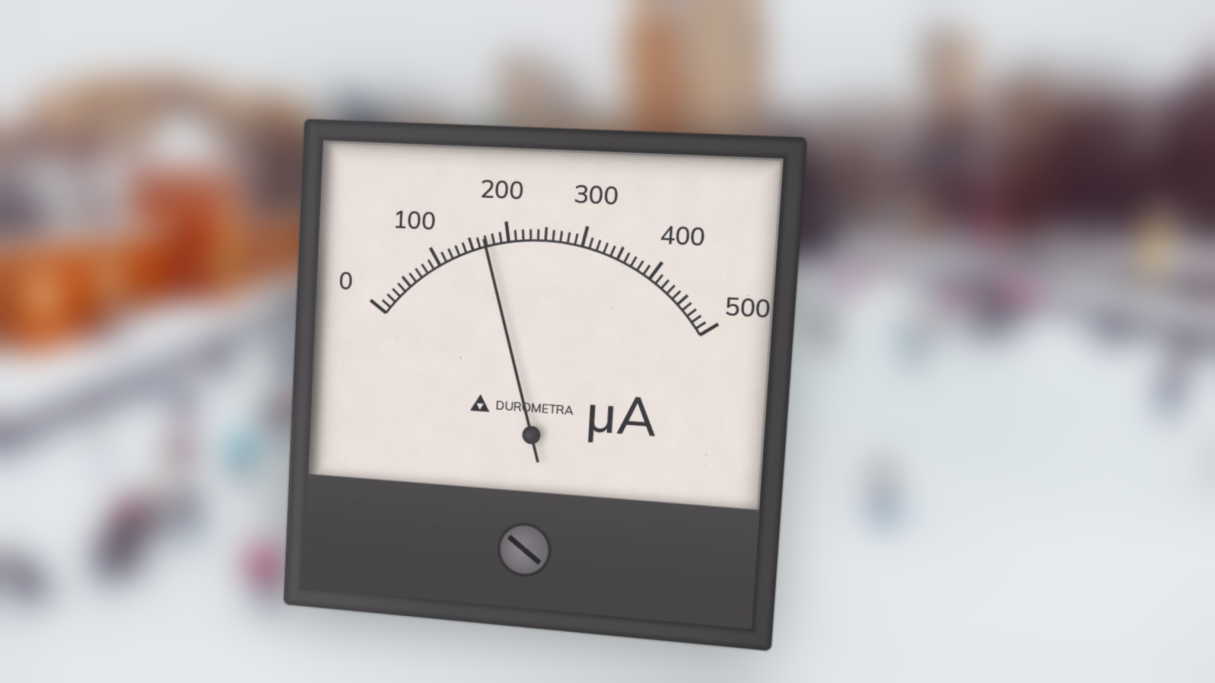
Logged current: 170µA
